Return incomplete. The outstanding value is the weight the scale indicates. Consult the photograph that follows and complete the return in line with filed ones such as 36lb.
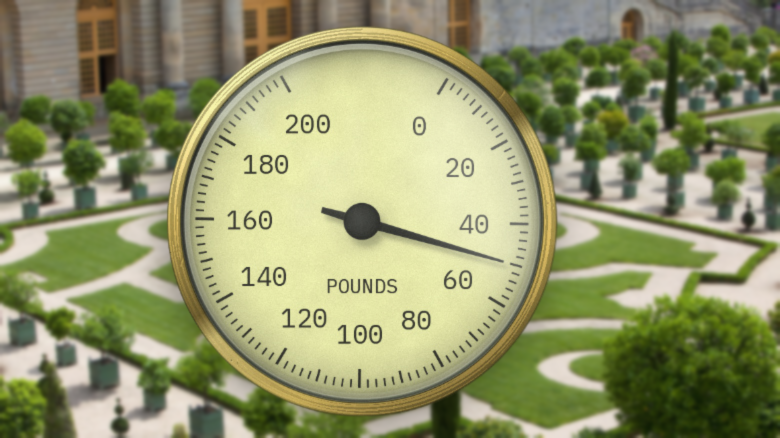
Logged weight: 50lb
